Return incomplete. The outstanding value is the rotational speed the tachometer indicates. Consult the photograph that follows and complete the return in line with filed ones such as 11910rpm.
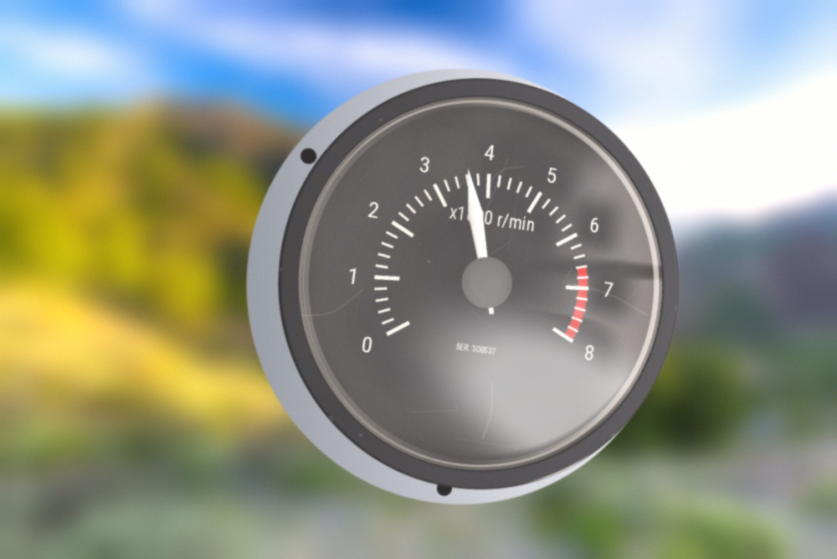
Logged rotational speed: 3600rpm
